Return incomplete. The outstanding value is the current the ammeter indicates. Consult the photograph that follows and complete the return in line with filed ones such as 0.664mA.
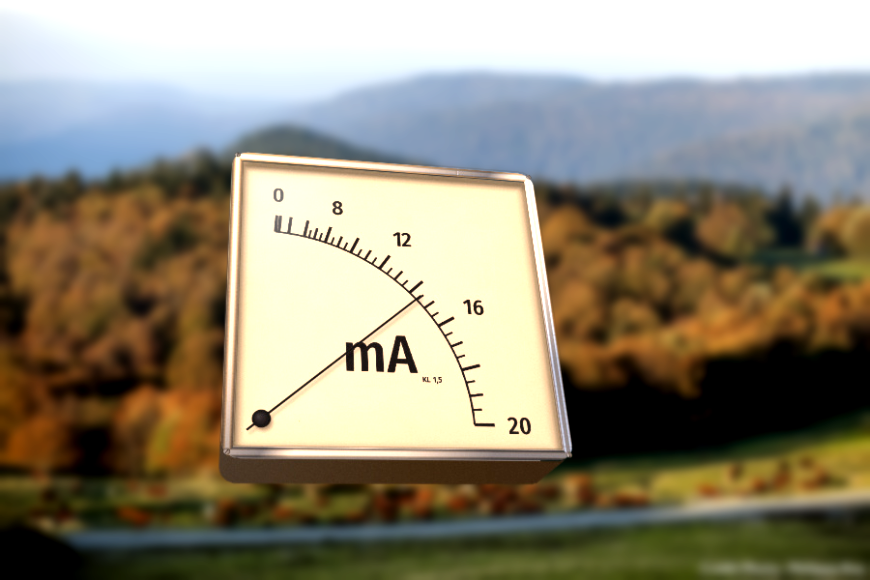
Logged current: 14.5mA
